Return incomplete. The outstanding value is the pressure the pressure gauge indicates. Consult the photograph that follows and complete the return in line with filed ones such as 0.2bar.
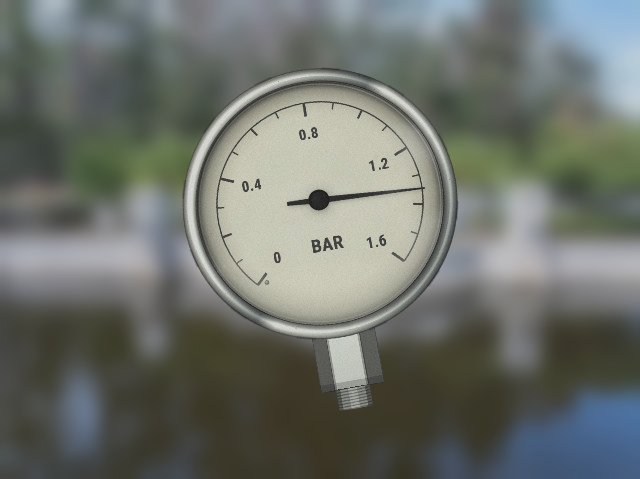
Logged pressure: 1.35bar
